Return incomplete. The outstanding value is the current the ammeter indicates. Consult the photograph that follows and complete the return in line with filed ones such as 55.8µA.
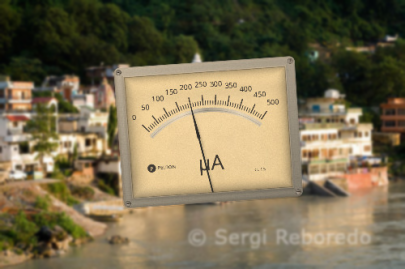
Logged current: 200µA
